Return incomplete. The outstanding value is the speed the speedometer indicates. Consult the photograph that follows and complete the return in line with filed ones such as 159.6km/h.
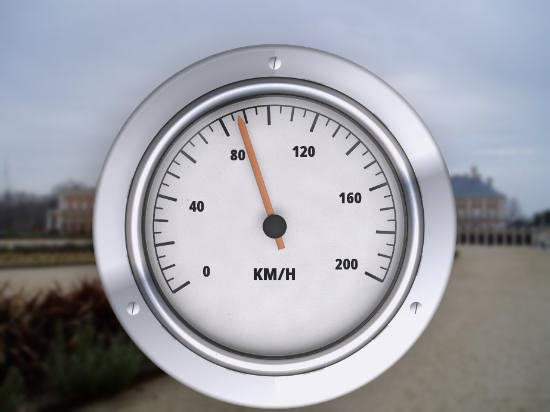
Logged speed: 87.5km/h
